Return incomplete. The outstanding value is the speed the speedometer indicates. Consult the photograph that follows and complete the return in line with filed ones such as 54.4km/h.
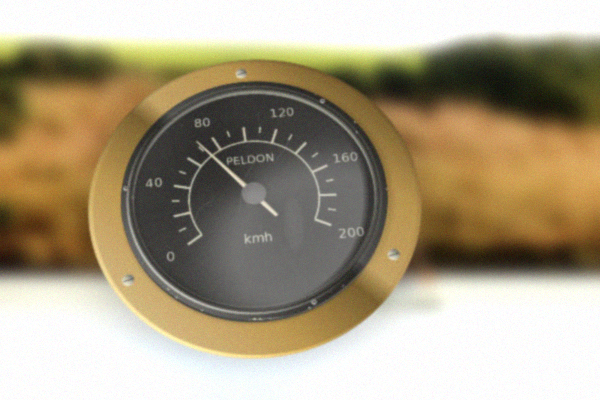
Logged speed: 70km/h
